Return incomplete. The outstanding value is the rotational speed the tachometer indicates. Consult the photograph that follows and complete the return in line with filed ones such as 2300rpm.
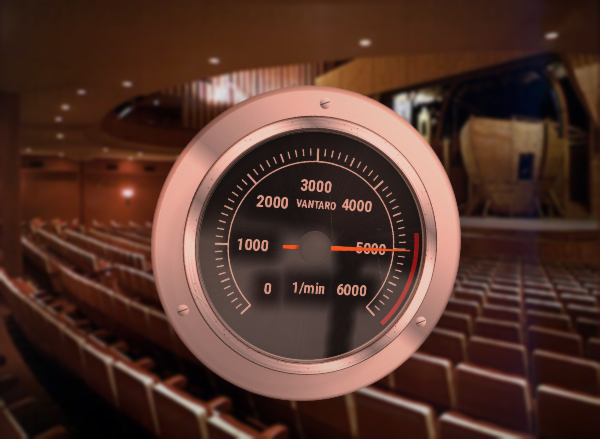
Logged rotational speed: 5000rpm
